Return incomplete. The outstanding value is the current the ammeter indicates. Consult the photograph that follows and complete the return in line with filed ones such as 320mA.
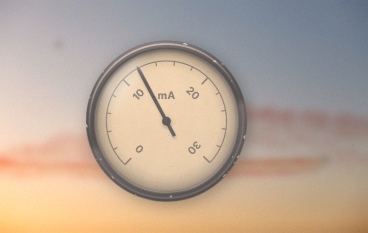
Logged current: 12mA
